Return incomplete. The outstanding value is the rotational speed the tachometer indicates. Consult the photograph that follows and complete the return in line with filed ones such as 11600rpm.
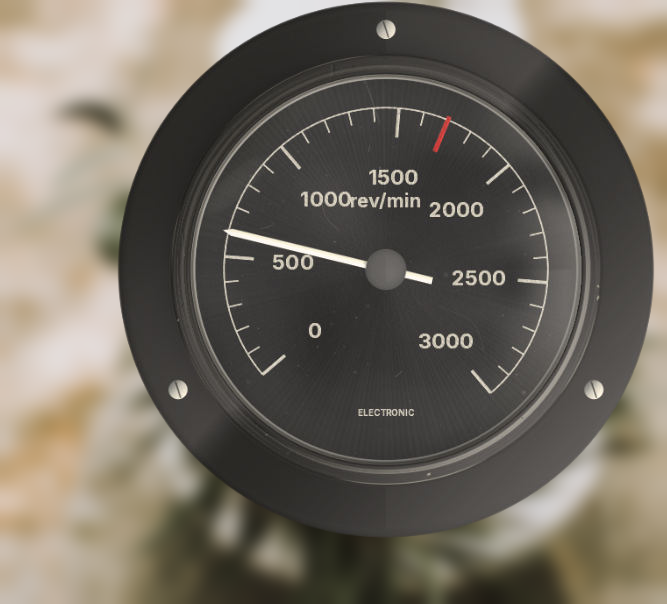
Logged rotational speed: 600rpm
